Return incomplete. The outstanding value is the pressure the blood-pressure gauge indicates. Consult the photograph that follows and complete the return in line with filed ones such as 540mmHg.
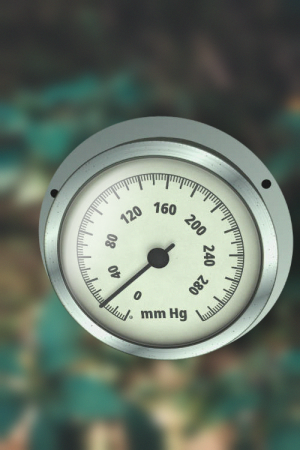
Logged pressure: 20mmHg
